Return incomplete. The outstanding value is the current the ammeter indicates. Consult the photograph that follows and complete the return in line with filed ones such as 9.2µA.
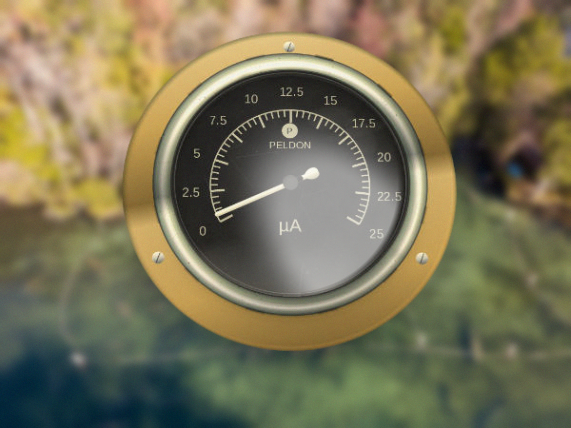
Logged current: 0.5µA
